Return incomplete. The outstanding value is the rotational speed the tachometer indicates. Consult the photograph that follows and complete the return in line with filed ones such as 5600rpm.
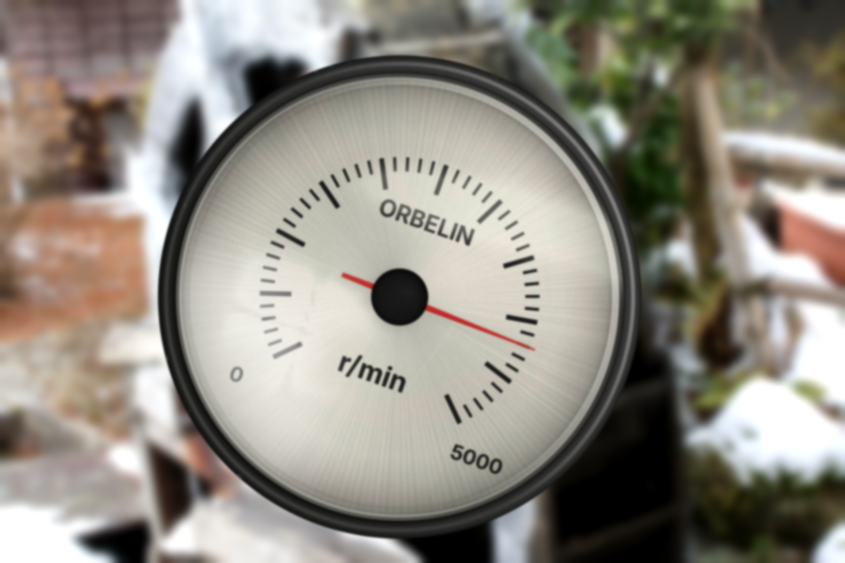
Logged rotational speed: 4200rpm
